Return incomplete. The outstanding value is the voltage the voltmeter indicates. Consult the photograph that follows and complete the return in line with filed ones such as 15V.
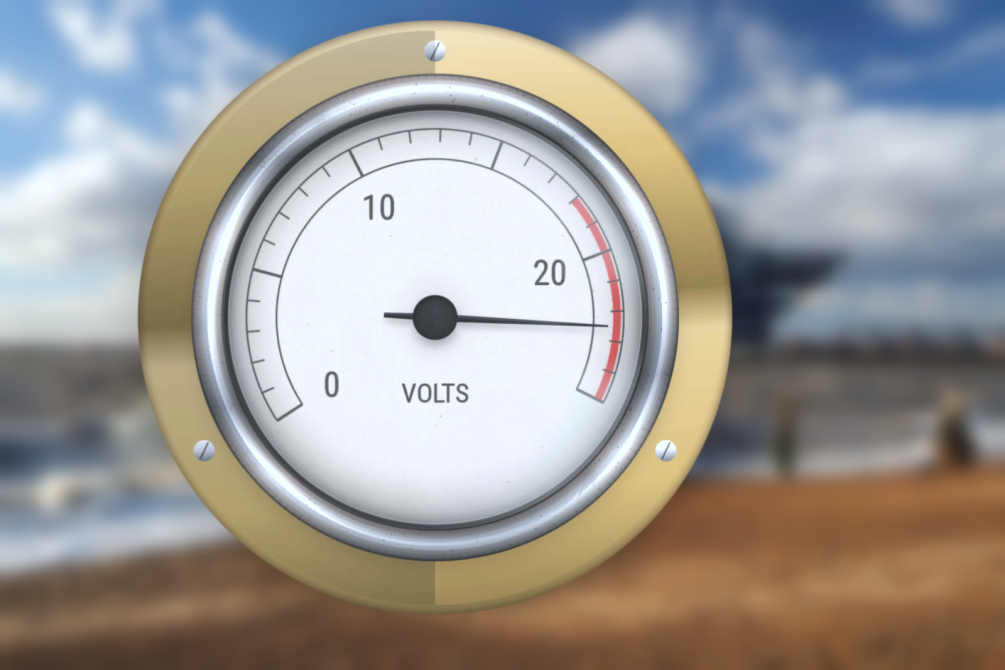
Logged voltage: 22.5V
